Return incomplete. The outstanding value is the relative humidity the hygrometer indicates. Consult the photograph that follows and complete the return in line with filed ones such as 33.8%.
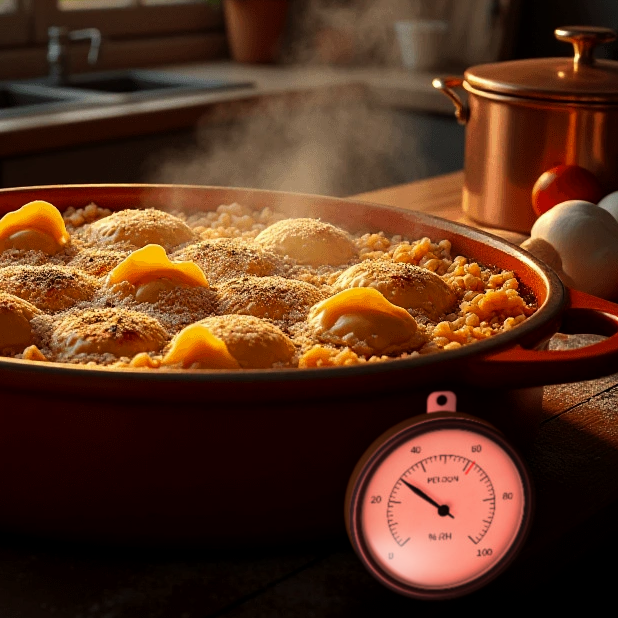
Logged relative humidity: 30%
